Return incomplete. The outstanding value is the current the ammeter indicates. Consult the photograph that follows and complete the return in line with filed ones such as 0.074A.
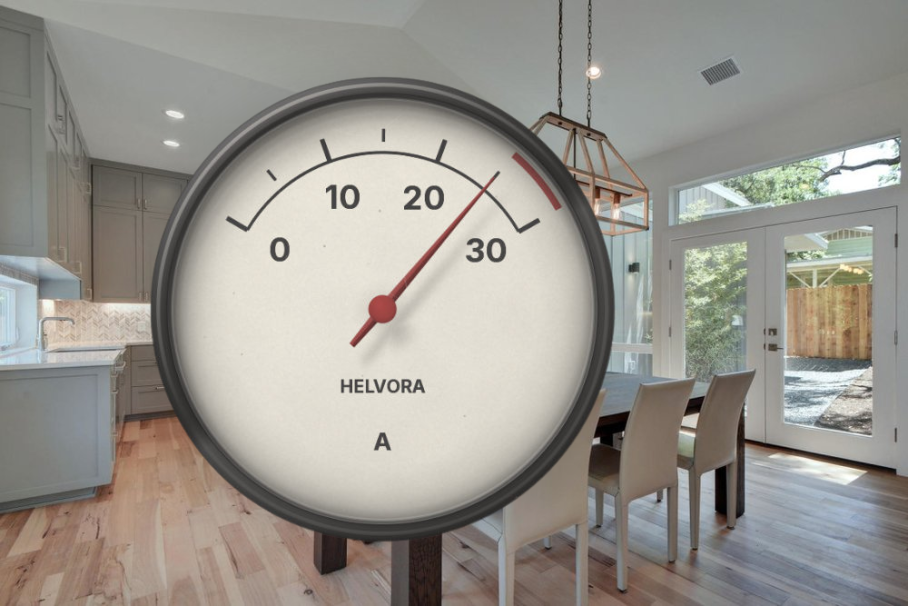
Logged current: 25A
